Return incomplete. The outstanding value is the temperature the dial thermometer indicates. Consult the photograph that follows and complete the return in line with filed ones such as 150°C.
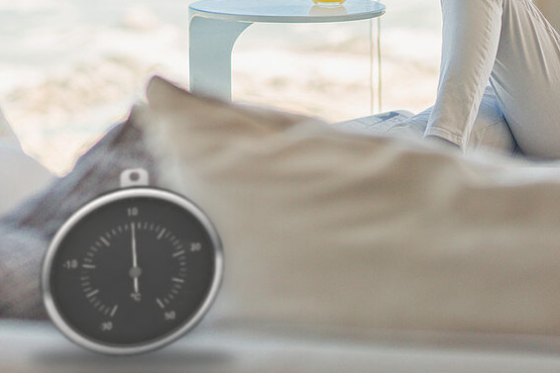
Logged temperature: 10°C
